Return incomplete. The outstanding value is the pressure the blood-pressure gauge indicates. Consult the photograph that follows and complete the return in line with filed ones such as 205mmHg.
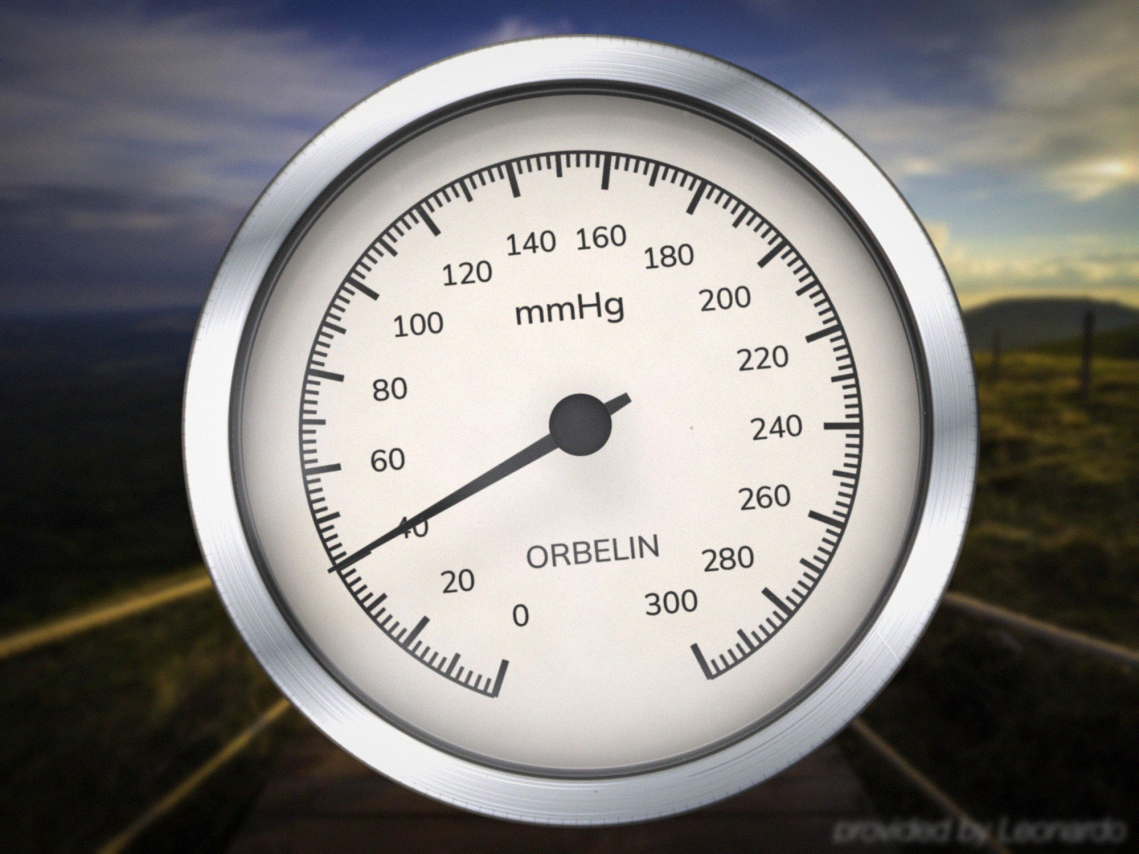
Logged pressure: 40mmHg
